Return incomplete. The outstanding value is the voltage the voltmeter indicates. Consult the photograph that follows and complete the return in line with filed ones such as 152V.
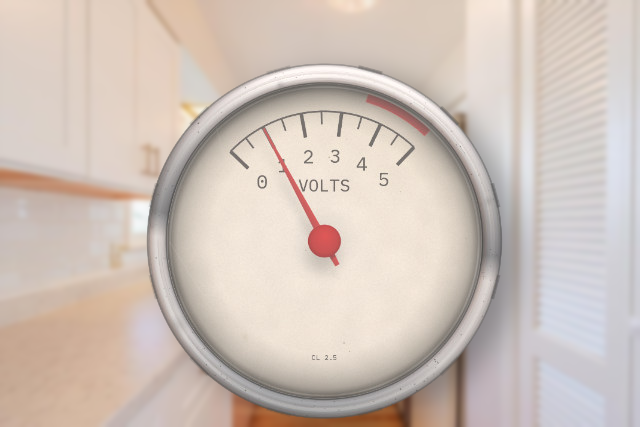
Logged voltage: 1V
